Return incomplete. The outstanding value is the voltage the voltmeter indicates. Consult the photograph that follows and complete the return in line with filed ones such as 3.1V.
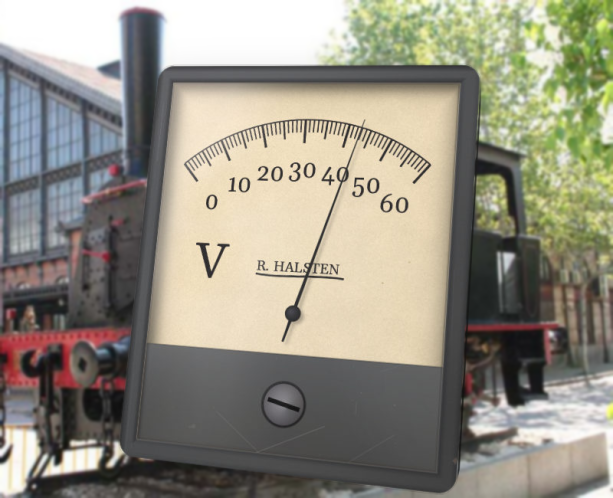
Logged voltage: 43V
